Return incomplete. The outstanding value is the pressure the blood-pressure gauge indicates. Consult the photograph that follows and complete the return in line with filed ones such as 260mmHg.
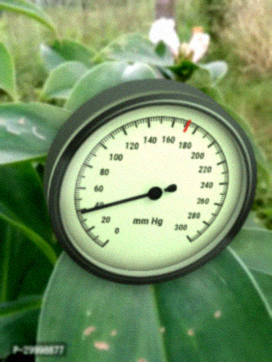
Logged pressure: 40mmHg
